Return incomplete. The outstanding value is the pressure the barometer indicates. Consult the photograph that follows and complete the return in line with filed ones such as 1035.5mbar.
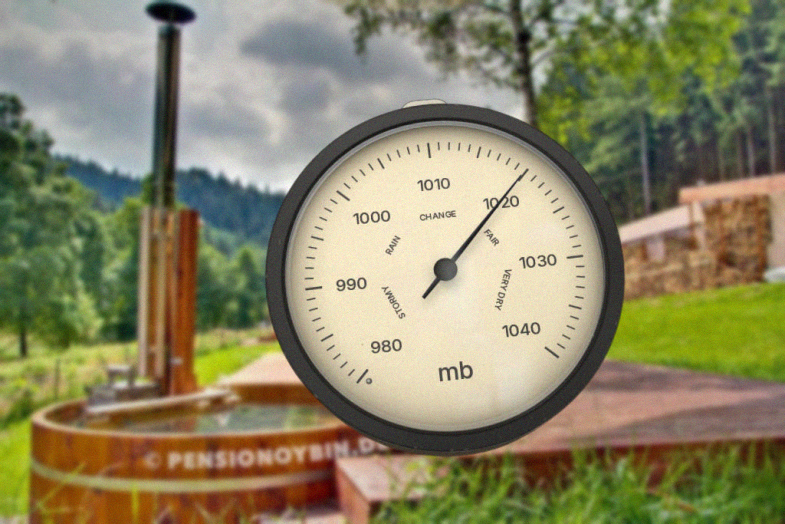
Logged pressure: 1020mbar
